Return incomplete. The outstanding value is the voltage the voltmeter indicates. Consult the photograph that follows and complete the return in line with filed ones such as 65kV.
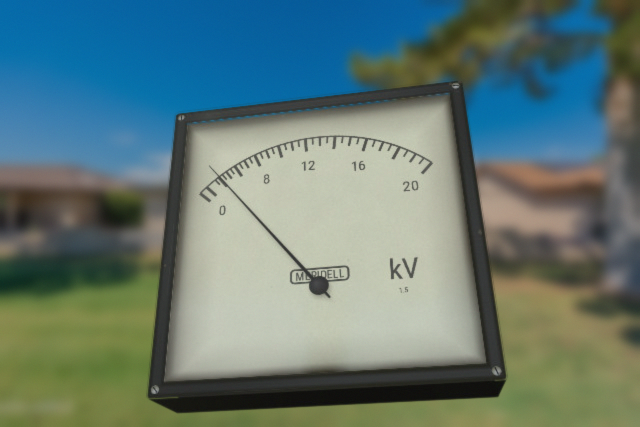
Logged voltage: 4kV
